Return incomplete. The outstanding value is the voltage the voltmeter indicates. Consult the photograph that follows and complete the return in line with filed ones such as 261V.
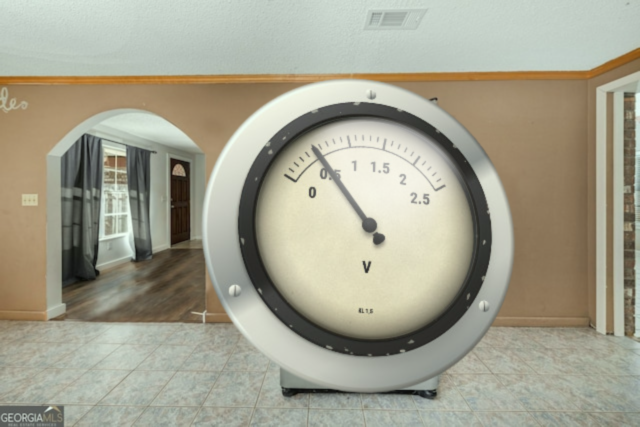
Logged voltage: 0.5V
